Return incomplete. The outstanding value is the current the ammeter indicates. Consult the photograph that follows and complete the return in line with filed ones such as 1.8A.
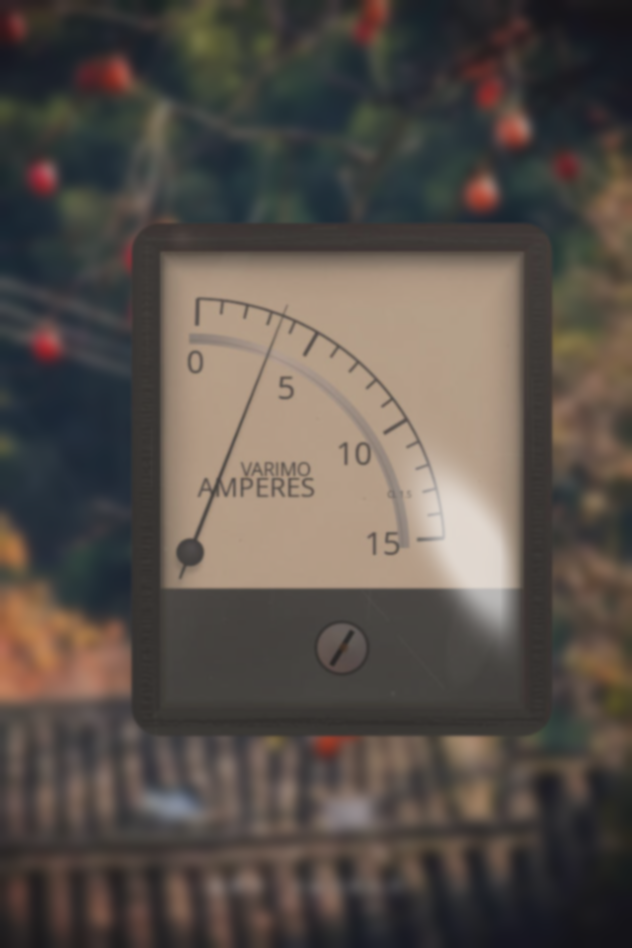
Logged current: 3.5A
